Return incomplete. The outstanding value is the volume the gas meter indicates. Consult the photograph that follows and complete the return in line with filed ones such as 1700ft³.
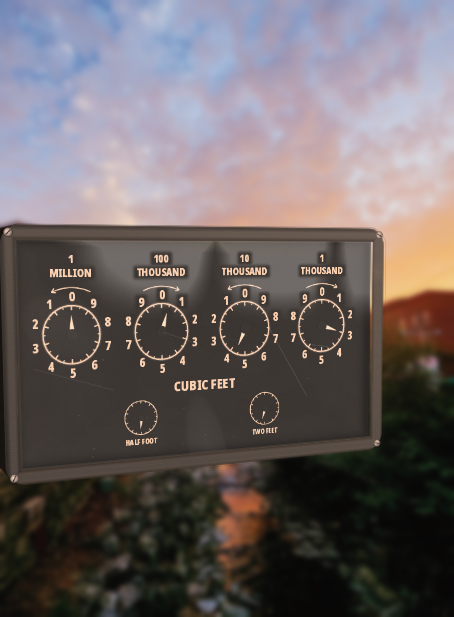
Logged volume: 4300ft³
